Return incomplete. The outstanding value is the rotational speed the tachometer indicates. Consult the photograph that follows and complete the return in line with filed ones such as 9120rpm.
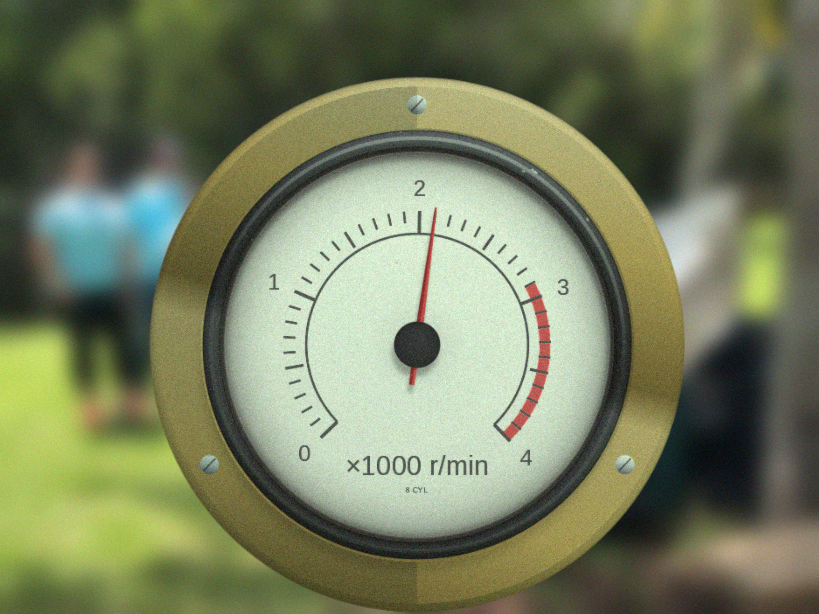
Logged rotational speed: 2100rpm
